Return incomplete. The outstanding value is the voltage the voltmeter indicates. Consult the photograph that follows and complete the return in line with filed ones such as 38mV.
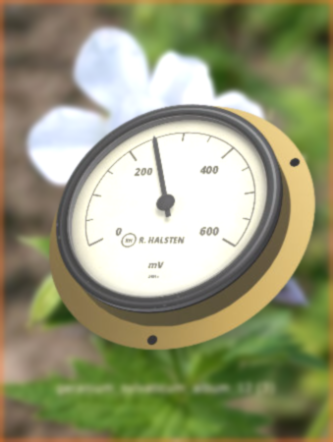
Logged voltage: 250mV
